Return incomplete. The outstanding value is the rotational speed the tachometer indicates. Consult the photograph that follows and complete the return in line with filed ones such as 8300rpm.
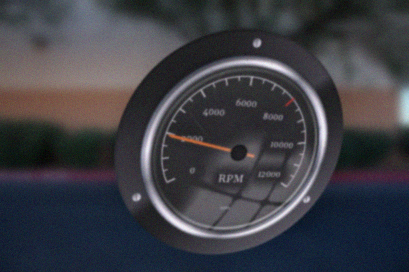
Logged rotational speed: 2000rpm
